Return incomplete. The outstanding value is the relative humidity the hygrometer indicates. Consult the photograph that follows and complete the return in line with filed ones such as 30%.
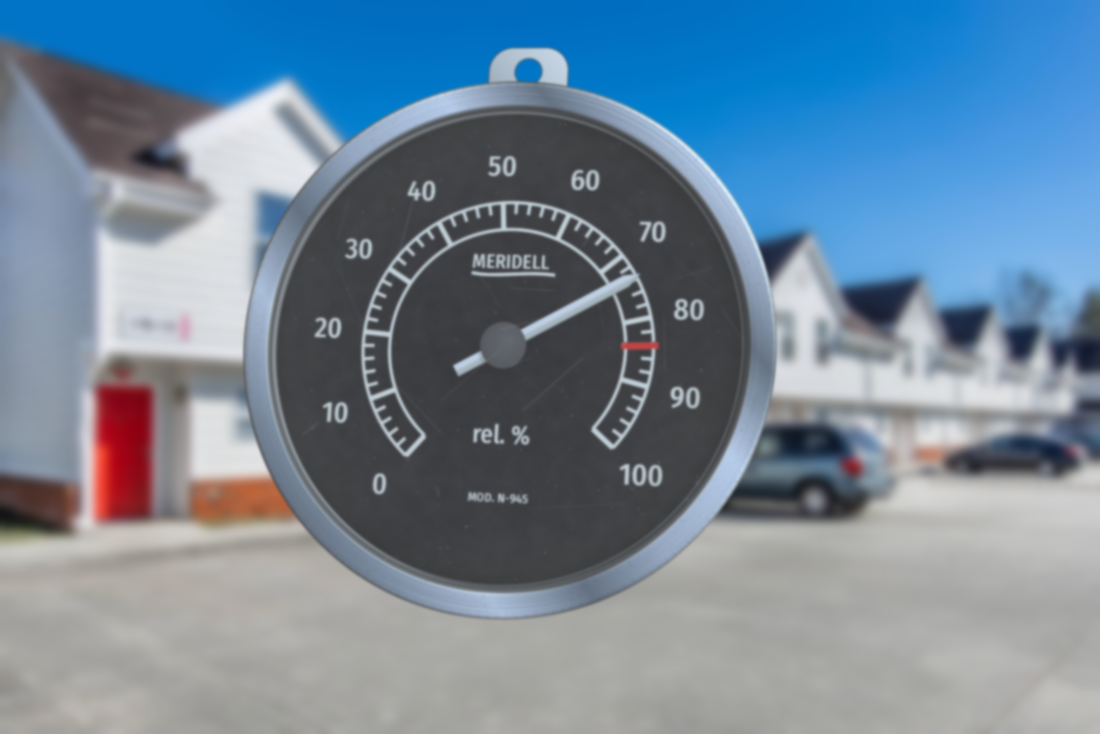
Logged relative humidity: 74%
